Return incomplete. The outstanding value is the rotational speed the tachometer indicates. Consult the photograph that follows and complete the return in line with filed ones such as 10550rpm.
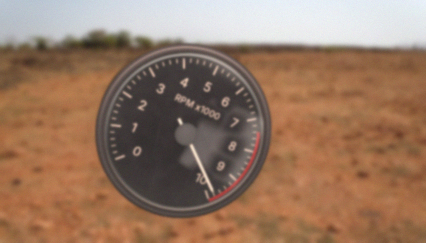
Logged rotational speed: 9800rpm
